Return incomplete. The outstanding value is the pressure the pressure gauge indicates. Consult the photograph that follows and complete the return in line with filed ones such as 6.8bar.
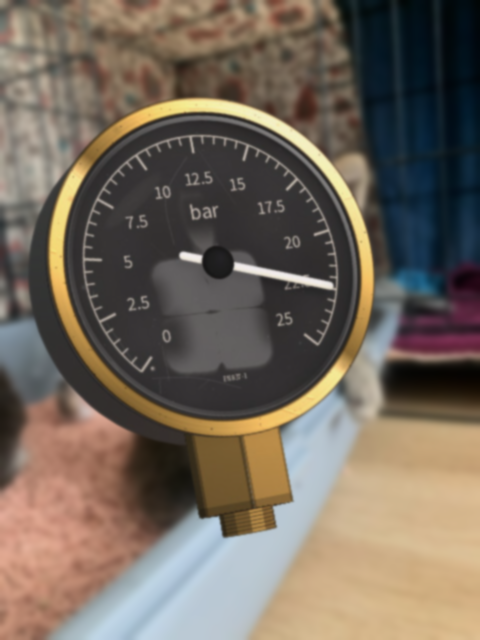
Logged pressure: 22.5bar
